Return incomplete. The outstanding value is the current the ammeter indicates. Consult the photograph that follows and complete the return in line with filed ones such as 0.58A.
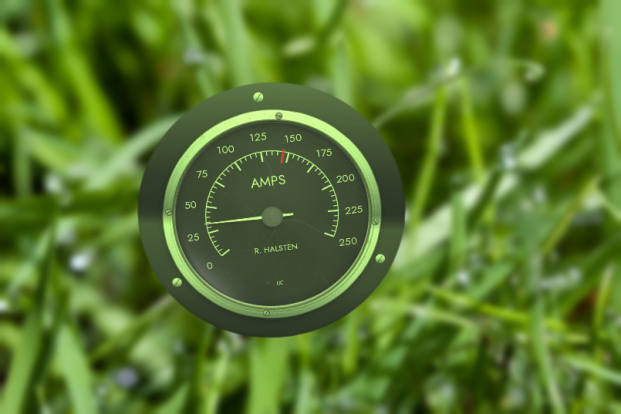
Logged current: 35A
